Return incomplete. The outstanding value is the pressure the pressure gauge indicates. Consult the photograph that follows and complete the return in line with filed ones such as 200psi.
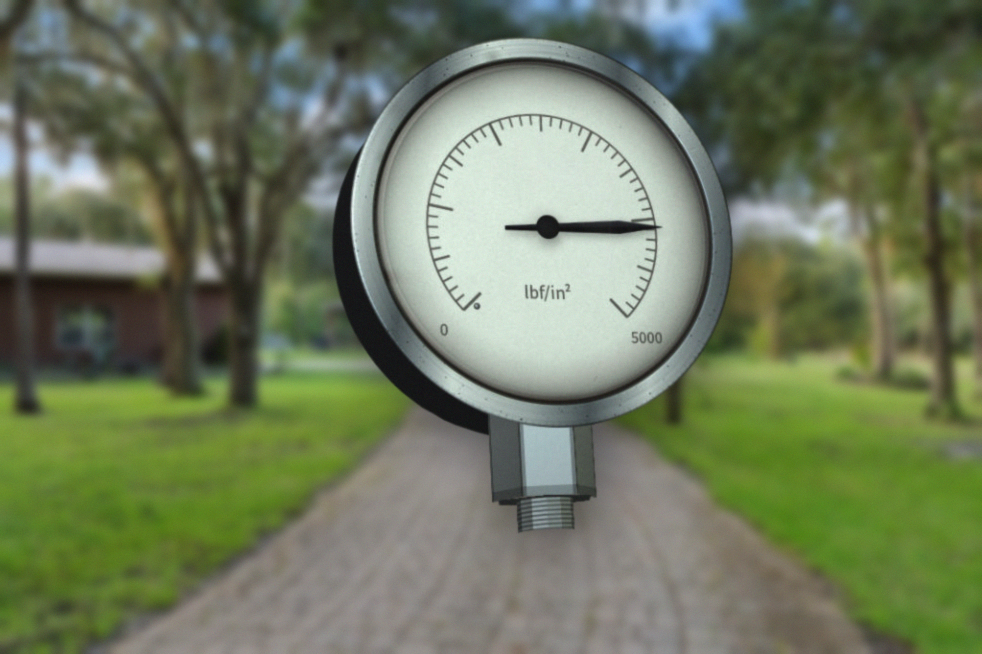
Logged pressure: 4100psi
